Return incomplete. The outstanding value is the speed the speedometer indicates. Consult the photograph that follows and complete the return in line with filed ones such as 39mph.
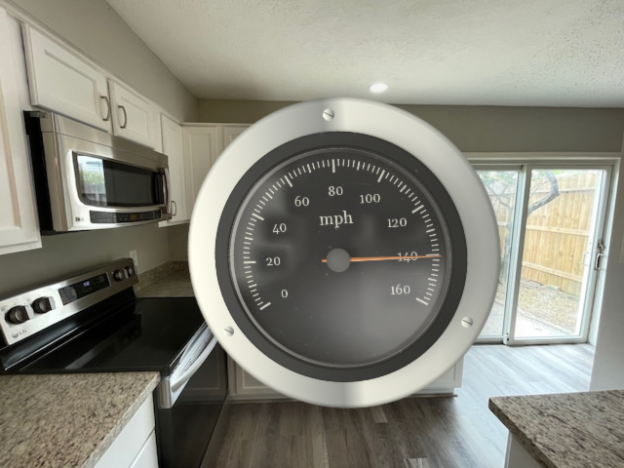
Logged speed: 140mph
